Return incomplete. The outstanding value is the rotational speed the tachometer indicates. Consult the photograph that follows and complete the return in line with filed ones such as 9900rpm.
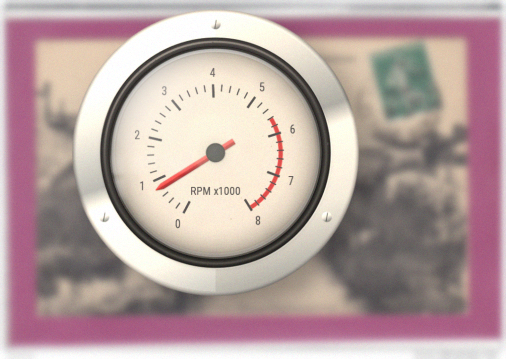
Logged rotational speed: 800rpm
